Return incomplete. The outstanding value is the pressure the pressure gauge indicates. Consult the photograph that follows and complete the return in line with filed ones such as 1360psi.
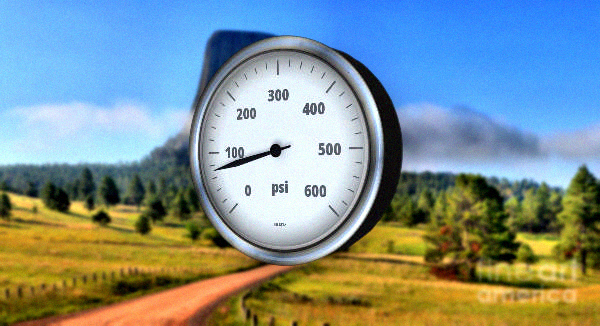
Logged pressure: 70psi
